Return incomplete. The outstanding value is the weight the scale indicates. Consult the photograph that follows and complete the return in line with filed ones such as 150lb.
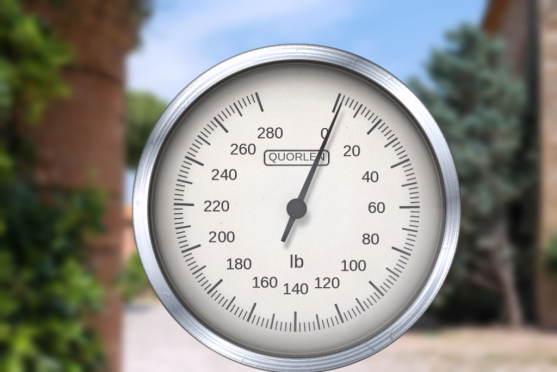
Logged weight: 2lb
